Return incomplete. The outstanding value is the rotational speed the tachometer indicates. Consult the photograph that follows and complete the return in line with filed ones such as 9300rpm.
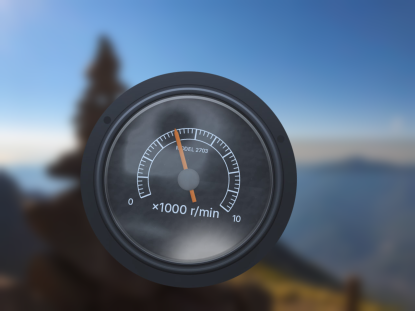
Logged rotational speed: 4000rpm
